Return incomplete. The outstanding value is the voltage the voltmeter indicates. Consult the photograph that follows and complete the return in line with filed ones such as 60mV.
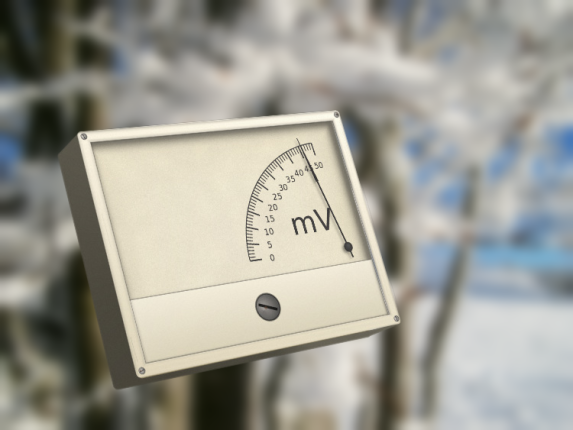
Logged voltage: 45mV
